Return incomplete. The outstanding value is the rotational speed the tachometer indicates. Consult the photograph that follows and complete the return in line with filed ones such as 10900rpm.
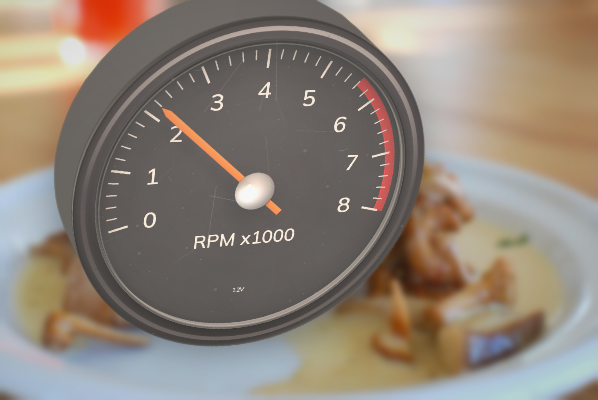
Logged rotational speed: 2200rpm
